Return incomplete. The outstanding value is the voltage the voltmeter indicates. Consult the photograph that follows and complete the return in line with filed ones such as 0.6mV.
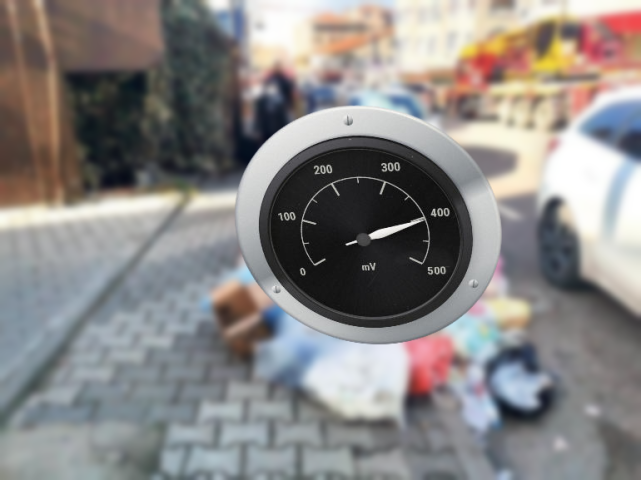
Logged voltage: 400mV
